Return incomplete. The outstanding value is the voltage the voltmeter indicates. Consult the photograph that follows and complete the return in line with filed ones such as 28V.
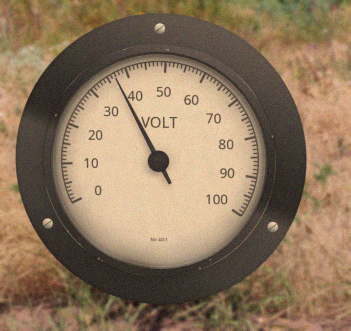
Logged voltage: 37V
